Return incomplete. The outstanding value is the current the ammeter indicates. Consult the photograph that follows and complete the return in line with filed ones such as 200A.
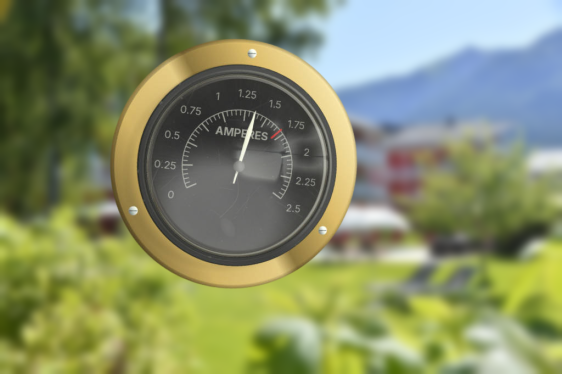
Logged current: 1.35A
